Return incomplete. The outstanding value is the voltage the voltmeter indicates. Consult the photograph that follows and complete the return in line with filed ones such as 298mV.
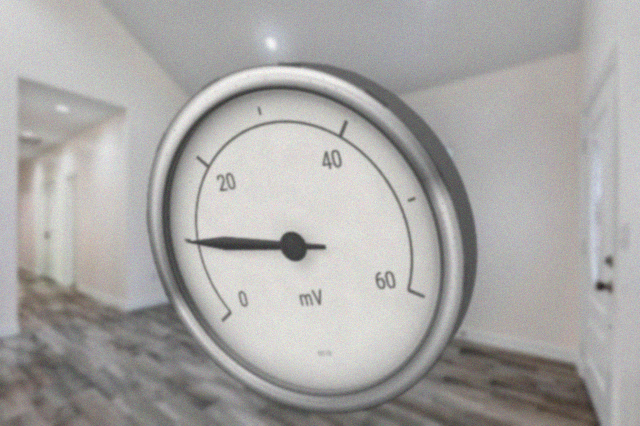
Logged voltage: 10mV
